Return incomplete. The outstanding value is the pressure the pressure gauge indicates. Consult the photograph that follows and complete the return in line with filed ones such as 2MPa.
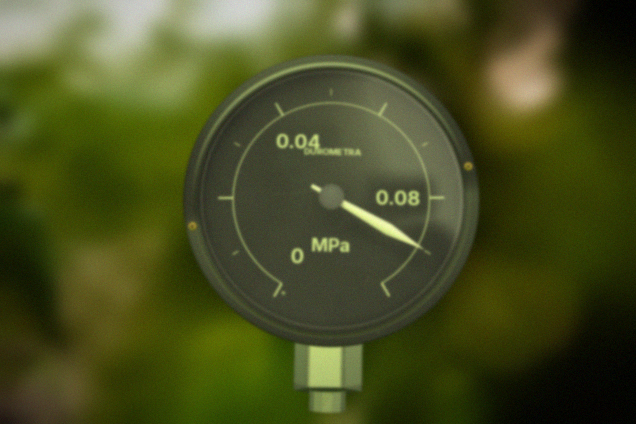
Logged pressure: 0.09MPa
